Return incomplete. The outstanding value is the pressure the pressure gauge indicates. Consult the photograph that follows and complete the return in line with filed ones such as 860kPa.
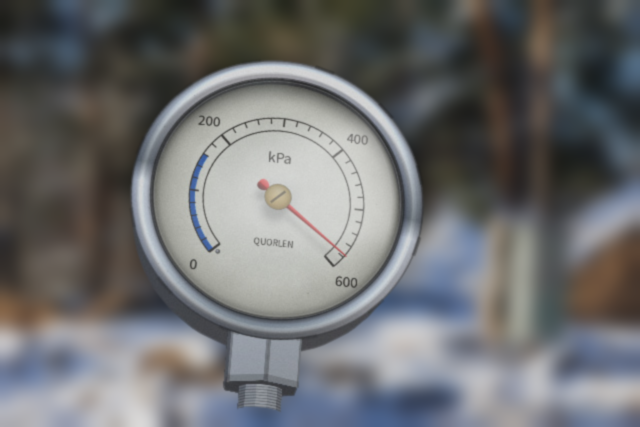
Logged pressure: 580kPa
